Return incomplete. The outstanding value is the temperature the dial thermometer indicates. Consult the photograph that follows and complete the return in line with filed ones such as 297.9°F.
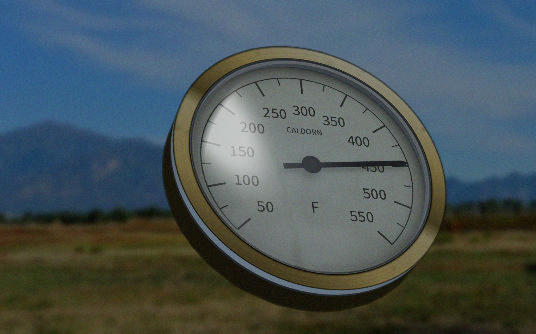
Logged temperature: 450°F
